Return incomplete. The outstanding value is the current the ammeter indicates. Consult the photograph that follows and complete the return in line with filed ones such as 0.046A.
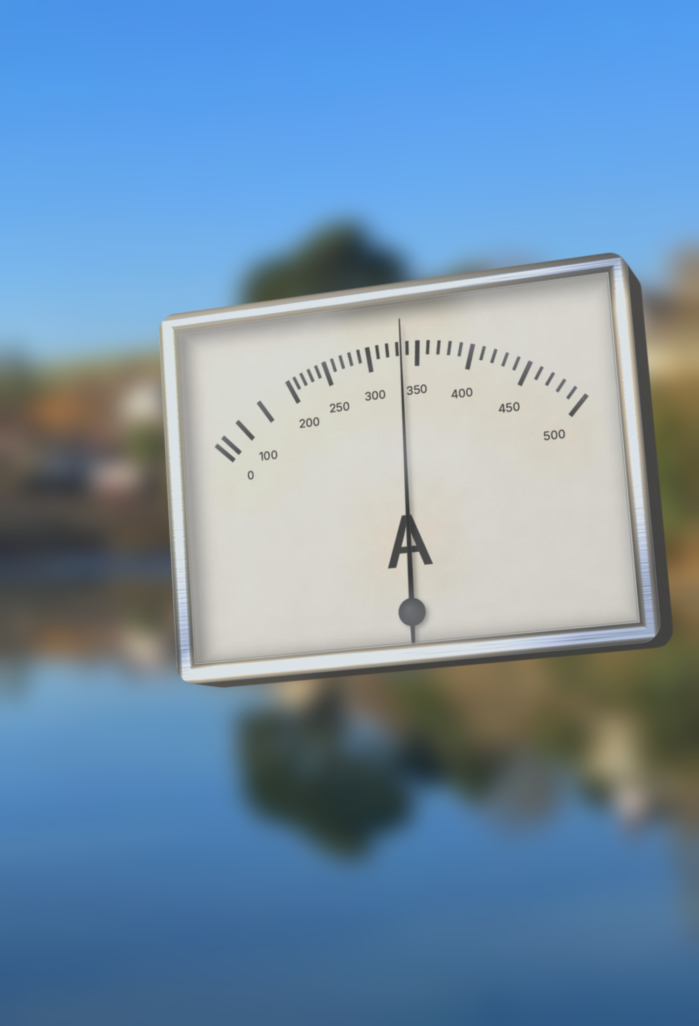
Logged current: 335A
